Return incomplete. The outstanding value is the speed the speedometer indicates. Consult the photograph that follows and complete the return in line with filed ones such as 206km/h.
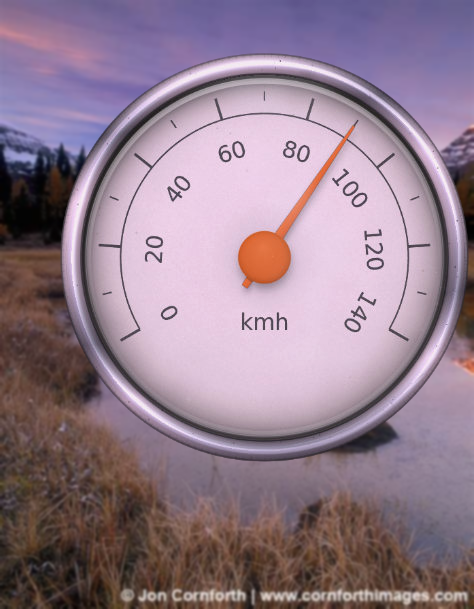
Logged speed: 90km/h
